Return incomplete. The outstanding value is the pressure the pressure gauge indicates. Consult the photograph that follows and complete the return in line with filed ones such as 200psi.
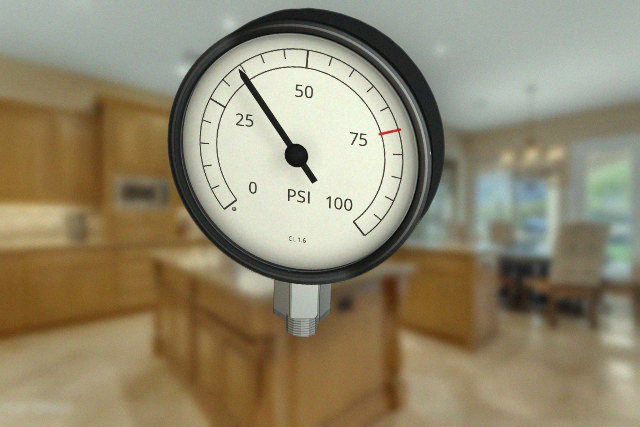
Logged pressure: 35psi
